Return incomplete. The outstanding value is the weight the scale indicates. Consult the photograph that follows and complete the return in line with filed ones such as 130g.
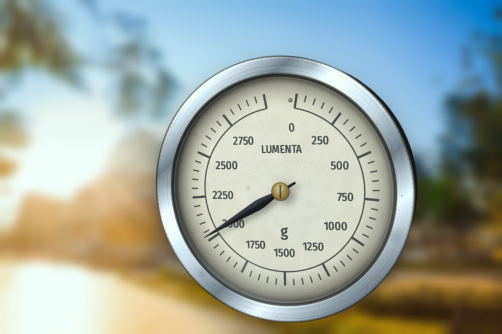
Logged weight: 2025g
